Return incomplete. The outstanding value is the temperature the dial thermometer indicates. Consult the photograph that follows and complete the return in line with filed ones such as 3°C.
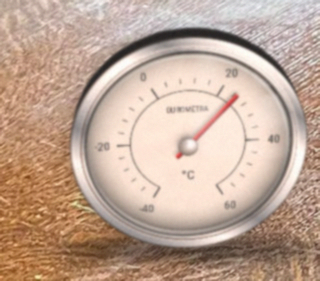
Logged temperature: 24°C
